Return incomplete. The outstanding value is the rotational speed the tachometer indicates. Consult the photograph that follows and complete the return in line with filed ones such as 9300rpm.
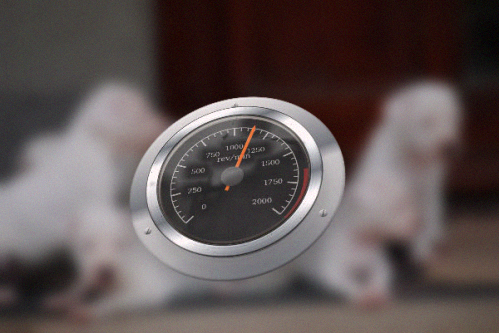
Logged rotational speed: 1150rpm
